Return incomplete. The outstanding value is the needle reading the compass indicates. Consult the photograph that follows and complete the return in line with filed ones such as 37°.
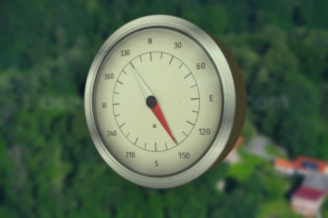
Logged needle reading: 150°
